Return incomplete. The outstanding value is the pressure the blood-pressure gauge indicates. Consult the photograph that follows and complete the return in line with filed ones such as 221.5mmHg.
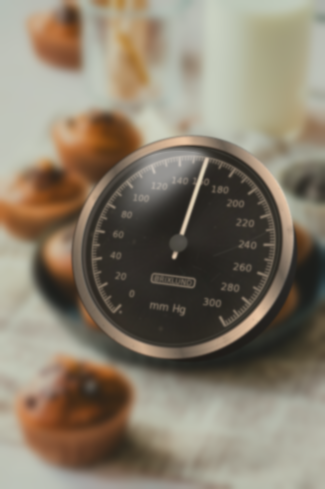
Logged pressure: 160mmHg
